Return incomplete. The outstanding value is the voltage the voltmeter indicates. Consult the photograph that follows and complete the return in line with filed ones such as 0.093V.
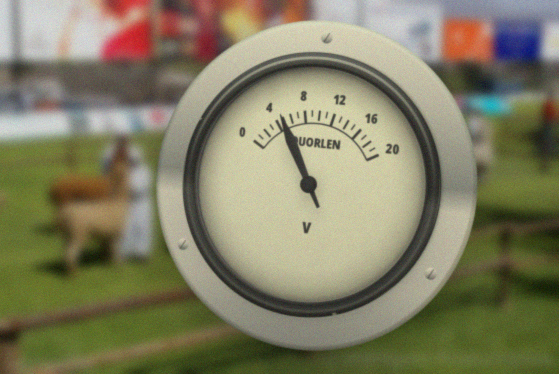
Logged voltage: 5V
